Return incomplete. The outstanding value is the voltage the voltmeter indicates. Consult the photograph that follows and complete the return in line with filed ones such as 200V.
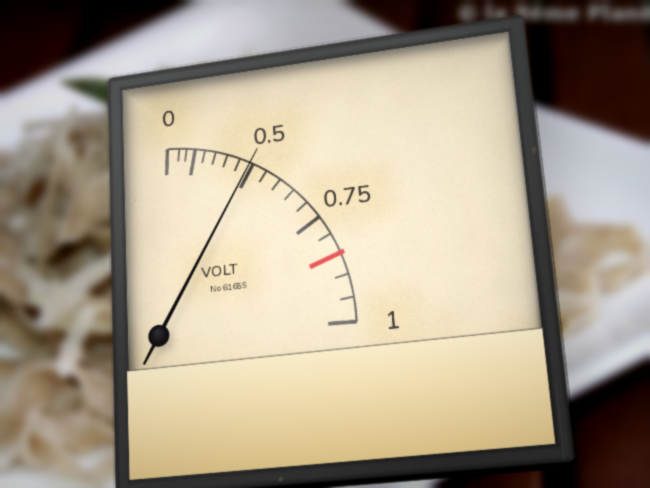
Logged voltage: 0.5V
